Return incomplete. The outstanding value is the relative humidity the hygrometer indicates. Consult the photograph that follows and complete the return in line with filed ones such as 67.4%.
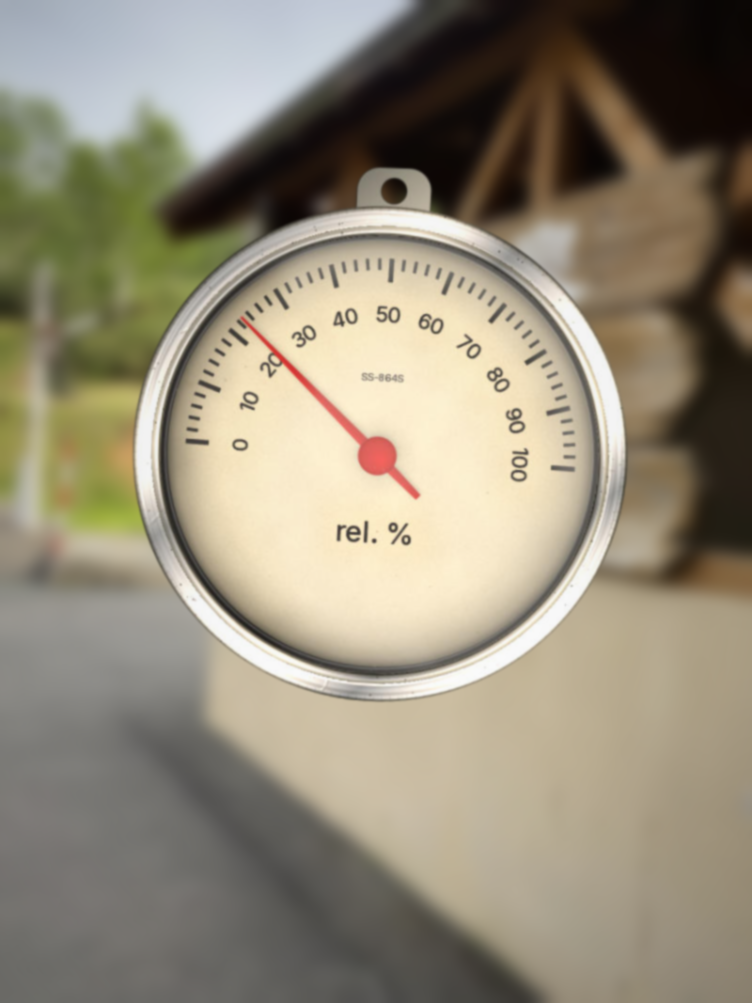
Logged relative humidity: 23%
